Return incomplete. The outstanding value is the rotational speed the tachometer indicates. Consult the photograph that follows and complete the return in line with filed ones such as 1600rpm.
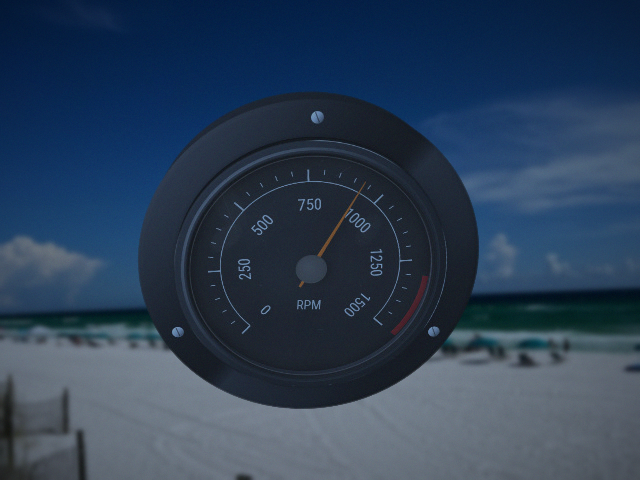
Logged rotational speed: 925rpm
